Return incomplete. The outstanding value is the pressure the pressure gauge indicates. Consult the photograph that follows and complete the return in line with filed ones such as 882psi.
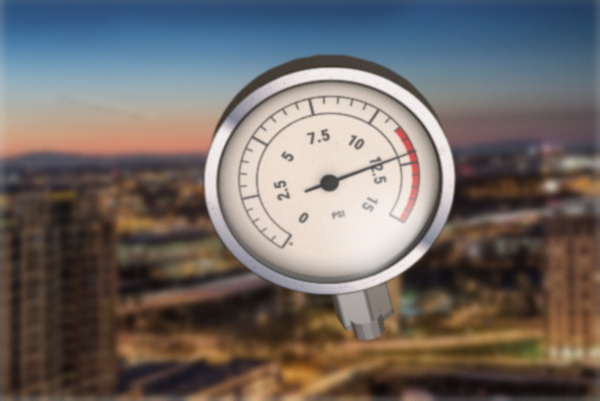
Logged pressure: 12psi
